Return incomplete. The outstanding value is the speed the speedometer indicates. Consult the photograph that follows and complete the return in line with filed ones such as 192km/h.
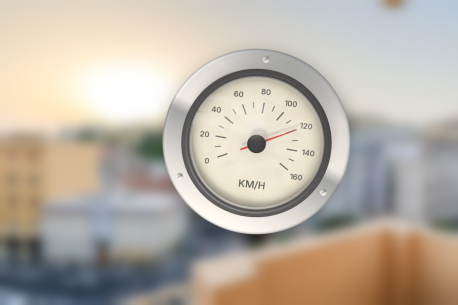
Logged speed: 120km/h
